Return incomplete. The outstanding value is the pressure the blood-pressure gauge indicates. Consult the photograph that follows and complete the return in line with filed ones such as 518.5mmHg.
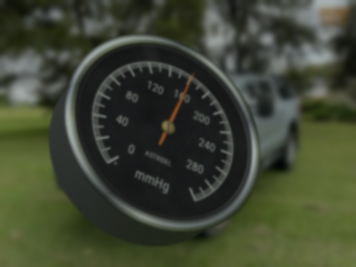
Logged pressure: 160mmHg
